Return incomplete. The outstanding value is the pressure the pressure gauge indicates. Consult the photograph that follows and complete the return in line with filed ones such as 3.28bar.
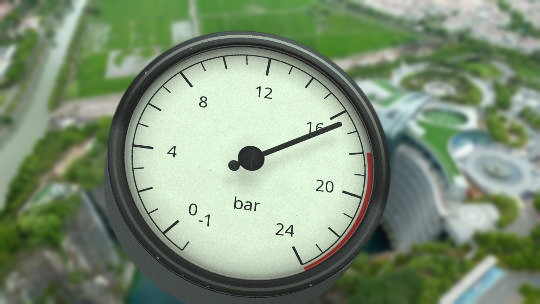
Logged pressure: 16.5bar
